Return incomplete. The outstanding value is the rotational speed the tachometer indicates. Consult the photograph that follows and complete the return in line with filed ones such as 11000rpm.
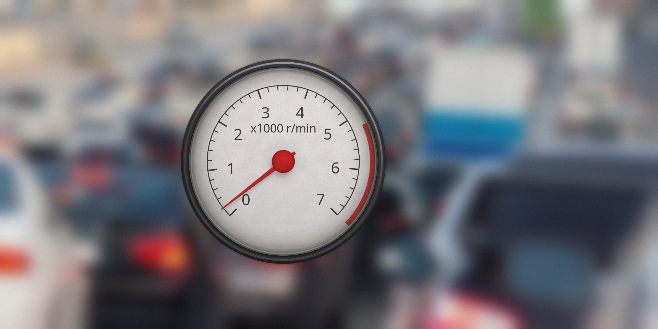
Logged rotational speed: 200rpm
